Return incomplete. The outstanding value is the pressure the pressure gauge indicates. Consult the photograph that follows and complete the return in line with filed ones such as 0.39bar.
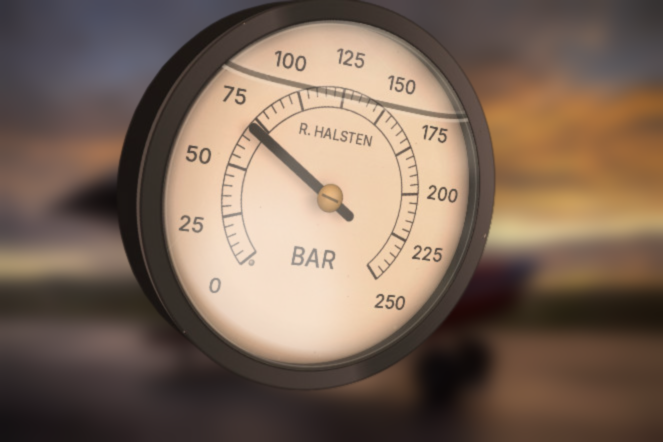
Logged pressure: 70bar
